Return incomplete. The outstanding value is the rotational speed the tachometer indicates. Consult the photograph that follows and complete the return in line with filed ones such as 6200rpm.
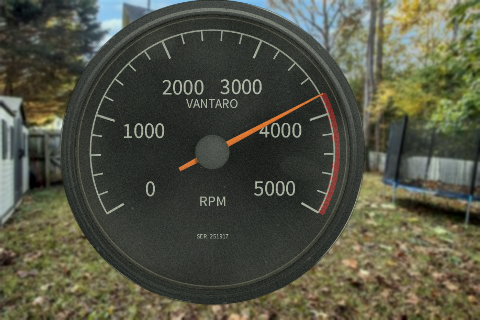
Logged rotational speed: 3800rpm
